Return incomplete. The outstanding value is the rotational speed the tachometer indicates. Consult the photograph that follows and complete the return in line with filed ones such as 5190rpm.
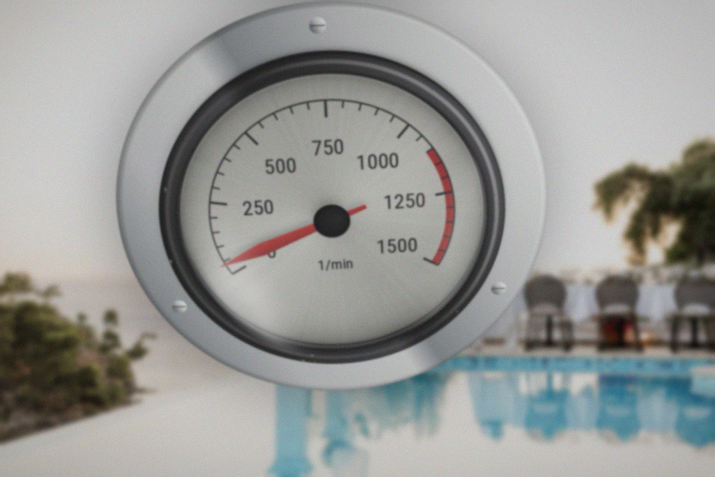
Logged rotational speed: 50rpm
